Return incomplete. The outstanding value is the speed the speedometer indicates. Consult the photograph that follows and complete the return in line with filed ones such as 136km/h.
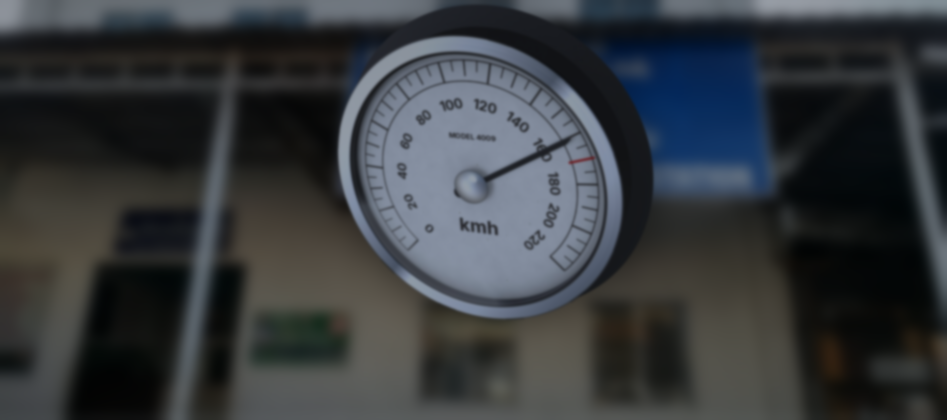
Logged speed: 160km/h
